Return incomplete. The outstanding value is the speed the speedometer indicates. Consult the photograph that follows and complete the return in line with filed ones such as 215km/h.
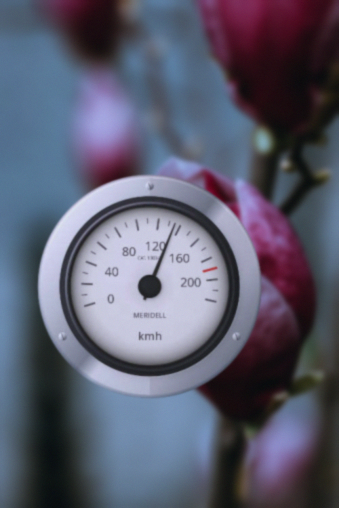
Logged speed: 135km/h
